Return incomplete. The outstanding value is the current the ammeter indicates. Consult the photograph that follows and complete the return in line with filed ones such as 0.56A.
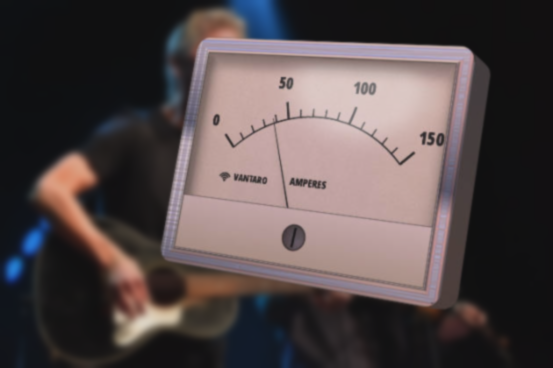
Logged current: 40A
